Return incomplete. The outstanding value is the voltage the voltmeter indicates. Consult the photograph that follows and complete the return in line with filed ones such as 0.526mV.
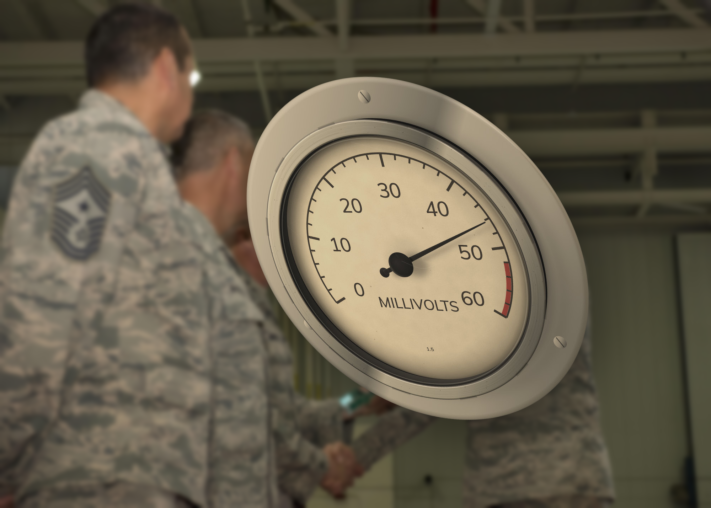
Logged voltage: 46mV
